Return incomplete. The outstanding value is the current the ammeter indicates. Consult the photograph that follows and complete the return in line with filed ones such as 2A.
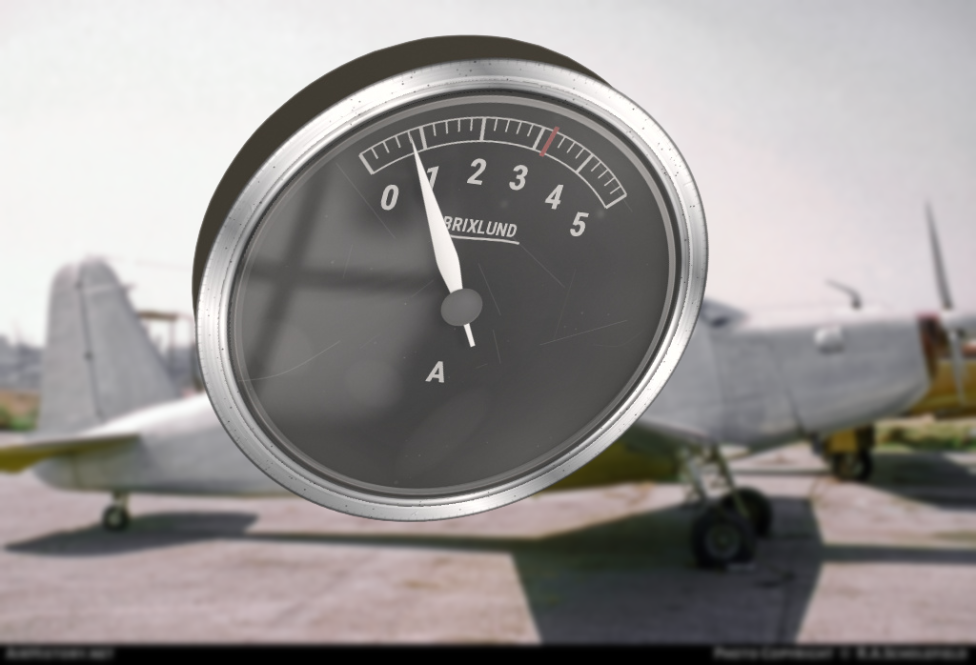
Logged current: 0.8A
